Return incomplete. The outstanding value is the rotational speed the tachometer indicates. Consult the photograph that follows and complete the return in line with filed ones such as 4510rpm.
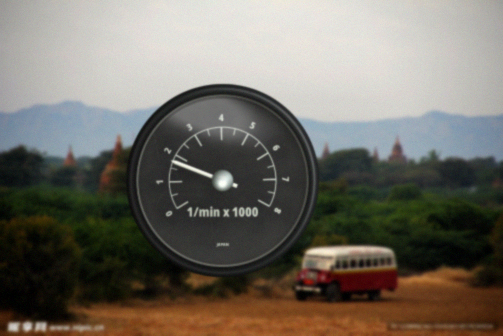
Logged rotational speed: 1750rpm
